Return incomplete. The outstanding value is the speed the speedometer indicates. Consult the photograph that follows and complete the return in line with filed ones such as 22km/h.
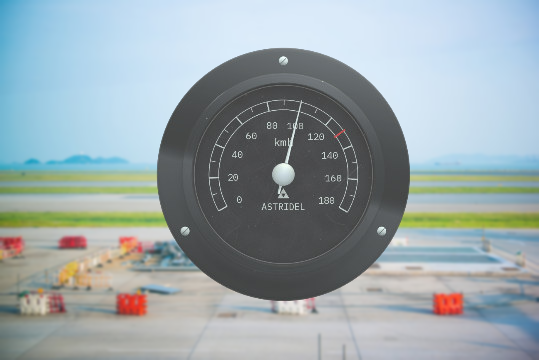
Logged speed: 100km/h
